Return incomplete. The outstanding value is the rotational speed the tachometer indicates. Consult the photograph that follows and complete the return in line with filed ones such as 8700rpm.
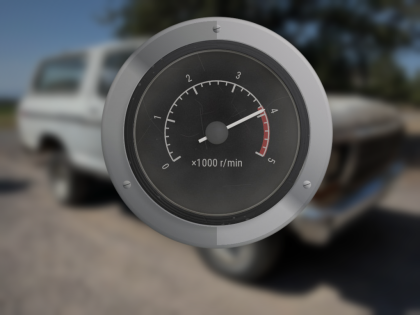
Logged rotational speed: 3900rpm
